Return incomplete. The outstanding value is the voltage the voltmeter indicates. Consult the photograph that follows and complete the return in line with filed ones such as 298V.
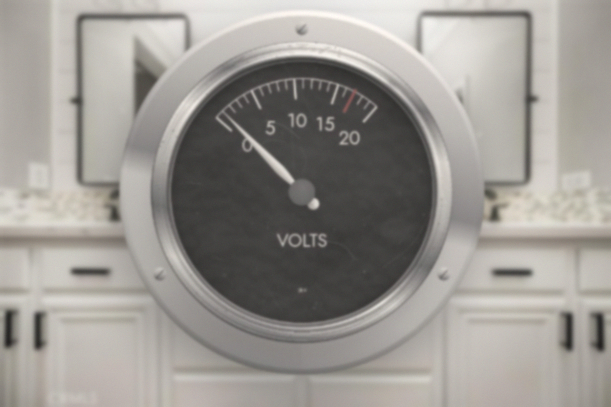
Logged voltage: 1V
